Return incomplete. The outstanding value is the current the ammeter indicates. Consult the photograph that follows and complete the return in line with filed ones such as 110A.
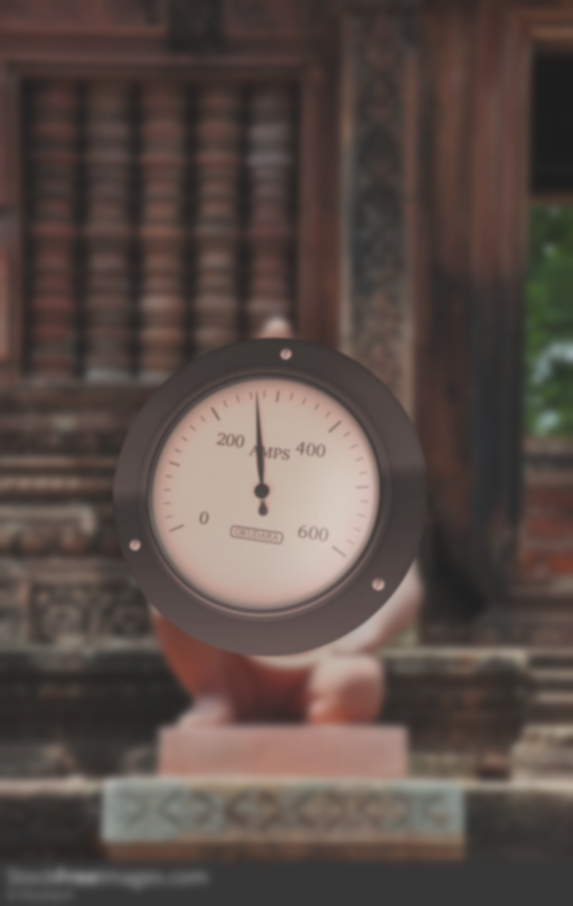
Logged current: 270A
